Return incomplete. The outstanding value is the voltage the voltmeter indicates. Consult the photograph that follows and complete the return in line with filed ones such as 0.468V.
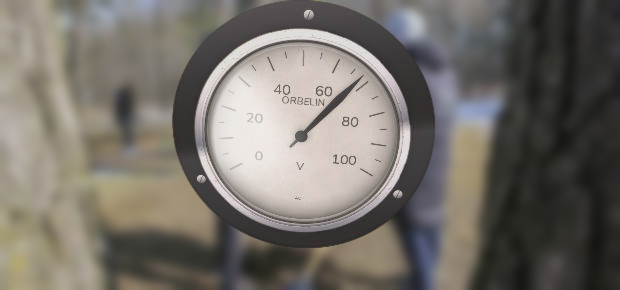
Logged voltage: 67.5V
